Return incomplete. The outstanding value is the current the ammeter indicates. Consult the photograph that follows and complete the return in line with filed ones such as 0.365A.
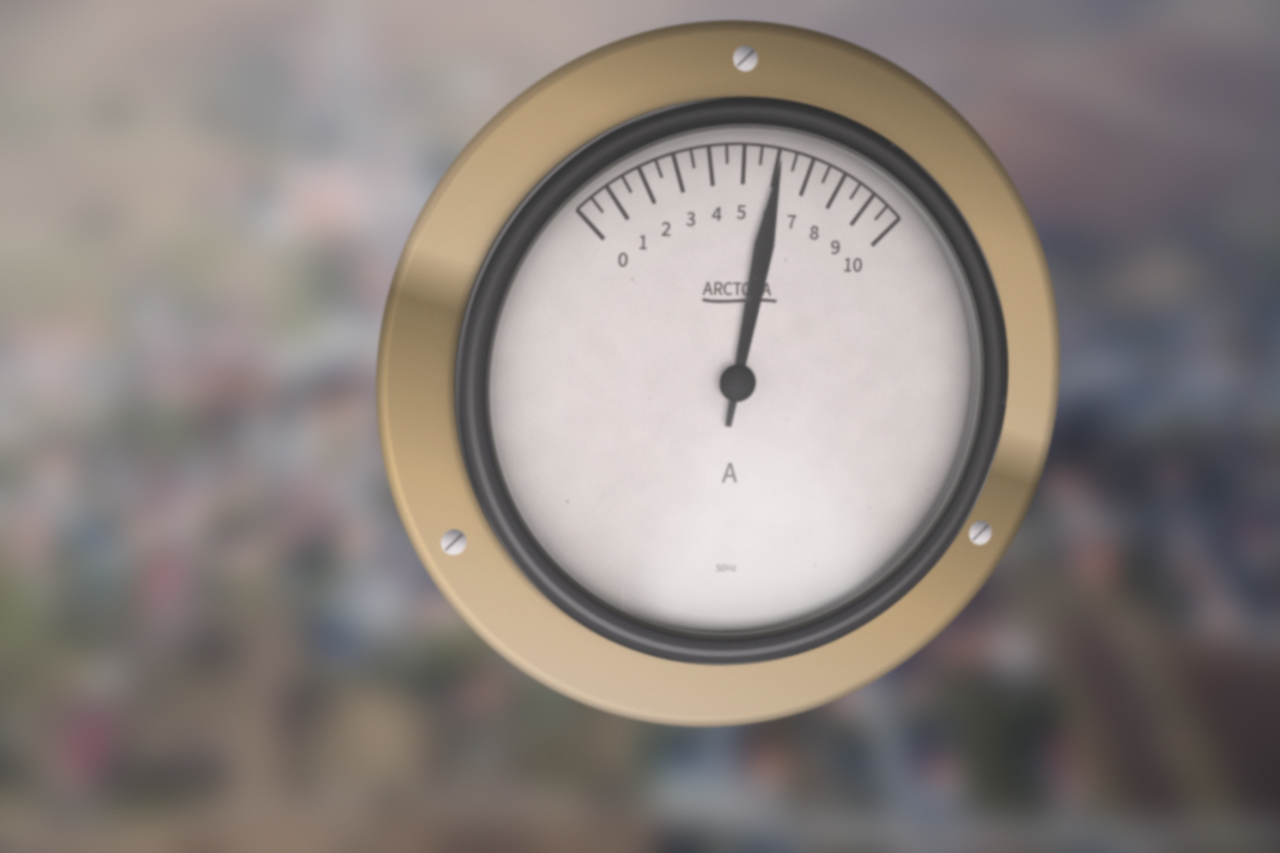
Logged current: 6A
